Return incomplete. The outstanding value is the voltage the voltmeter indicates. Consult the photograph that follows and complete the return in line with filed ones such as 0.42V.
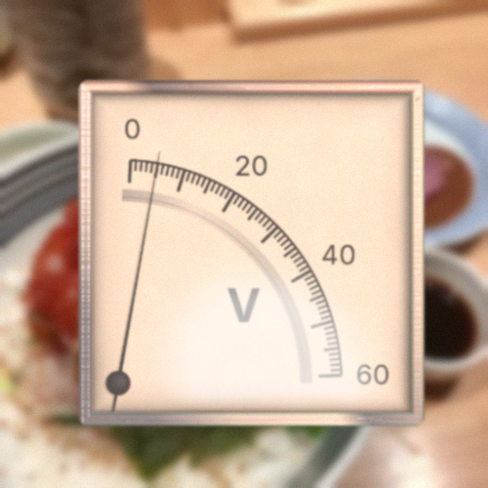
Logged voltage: 5V
